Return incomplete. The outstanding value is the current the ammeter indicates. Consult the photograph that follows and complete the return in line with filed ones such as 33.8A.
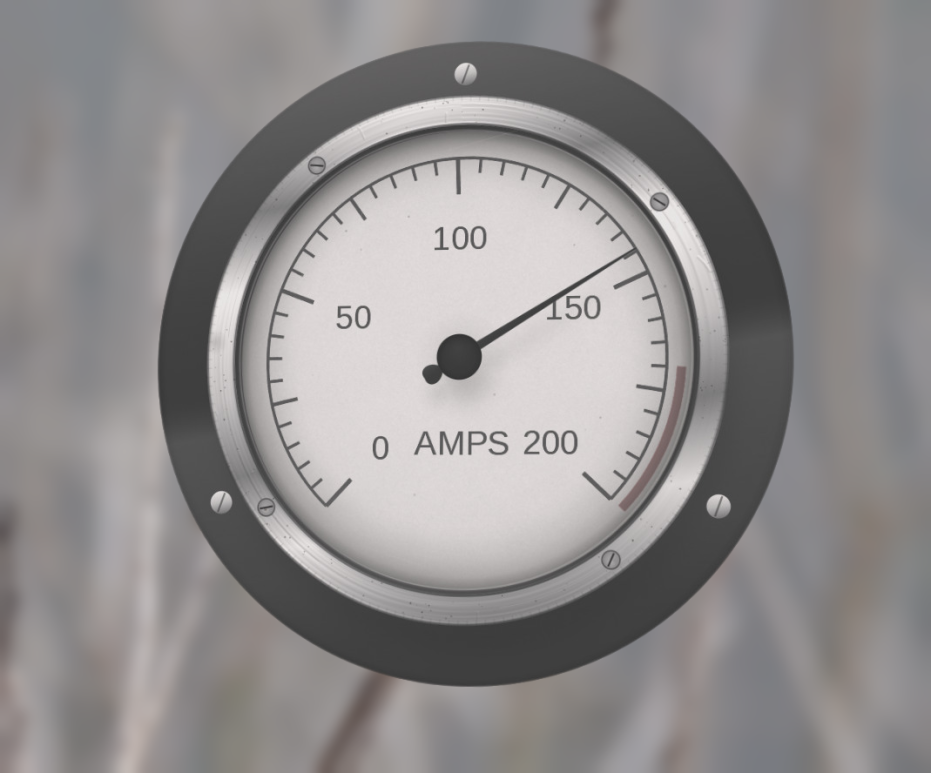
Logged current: 145A
